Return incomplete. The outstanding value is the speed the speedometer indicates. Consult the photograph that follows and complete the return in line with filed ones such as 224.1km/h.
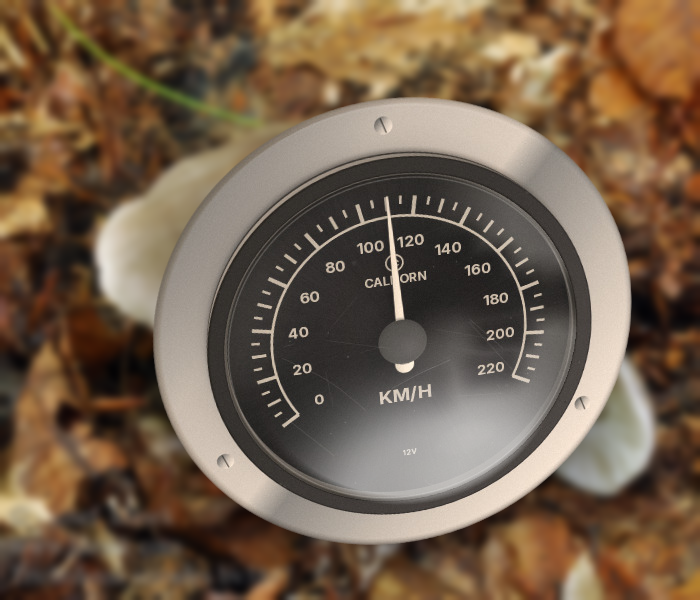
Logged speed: 110km/h
